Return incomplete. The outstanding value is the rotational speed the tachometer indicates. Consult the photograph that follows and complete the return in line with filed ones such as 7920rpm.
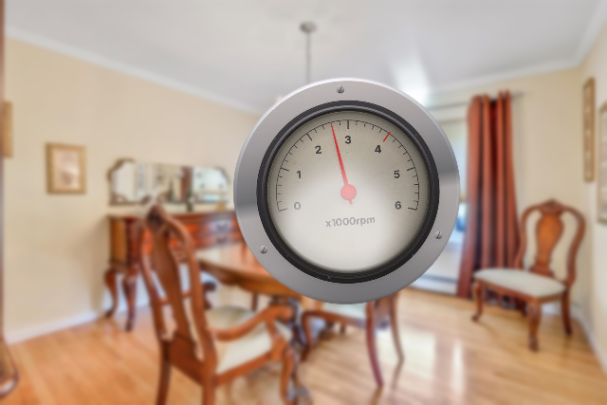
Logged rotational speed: 2600rpm
